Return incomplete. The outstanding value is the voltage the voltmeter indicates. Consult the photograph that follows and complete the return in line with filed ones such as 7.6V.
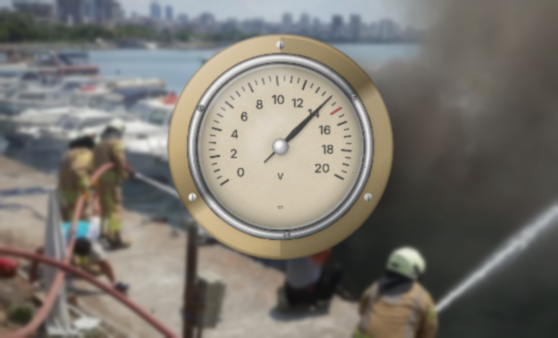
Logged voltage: 14V
